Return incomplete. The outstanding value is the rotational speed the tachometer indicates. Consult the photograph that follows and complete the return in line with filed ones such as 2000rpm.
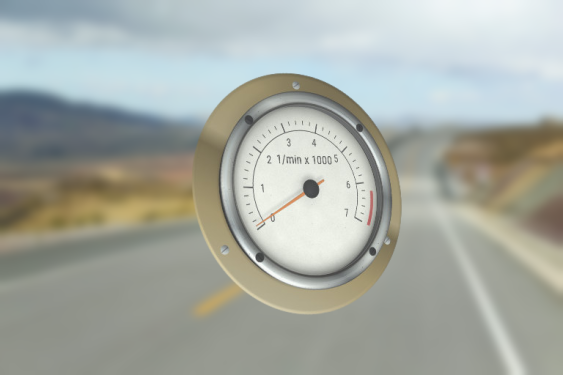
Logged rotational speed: 100rpm
